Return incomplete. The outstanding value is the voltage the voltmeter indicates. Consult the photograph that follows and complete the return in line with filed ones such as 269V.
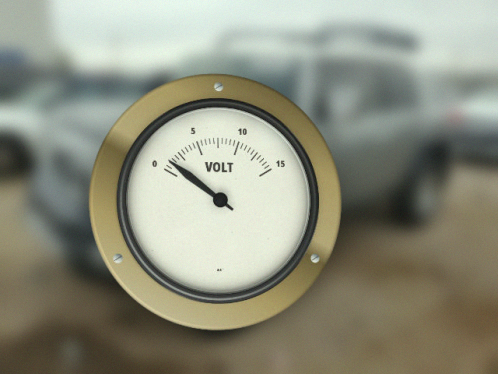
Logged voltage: 1V
